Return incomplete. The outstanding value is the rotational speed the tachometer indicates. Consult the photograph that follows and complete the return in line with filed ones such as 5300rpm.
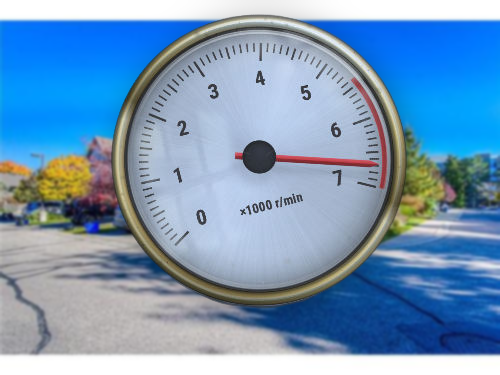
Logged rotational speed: 6700rpm
